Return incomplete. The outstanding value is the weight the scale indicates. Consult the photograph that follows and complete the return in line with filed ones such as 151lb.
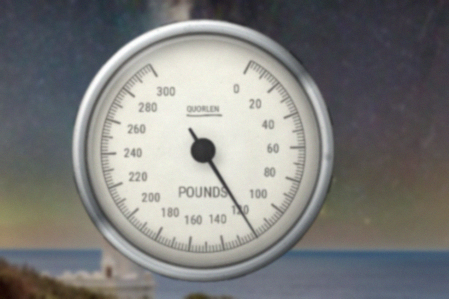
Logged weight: 120lb
